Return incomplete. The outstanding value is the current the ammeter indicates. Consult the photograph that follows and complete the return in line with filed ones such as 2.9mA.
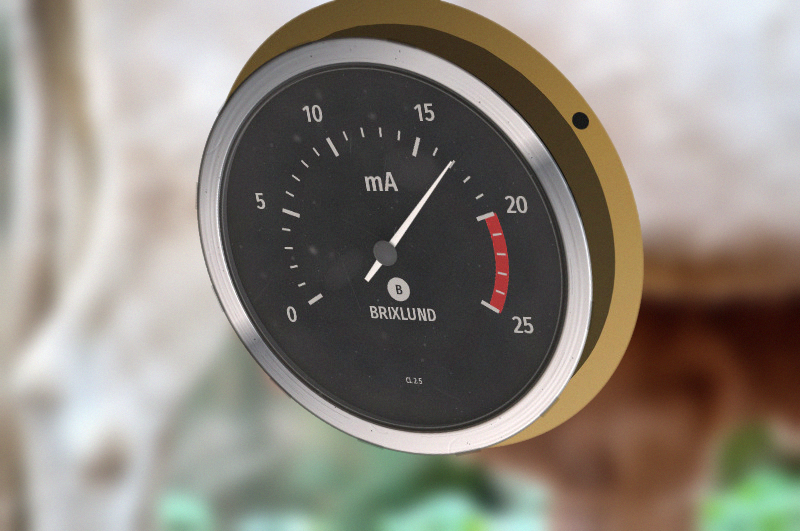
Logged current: 17mA
